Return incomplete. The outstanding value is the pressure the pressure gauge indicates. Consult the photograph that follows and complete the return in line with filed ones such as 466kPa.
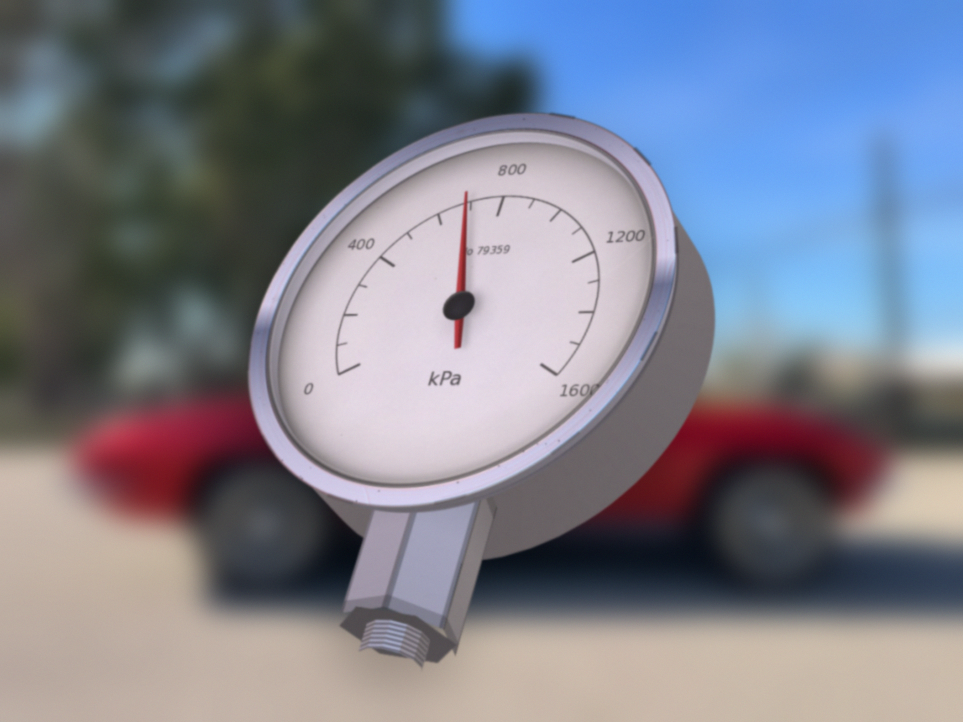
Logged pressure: 700kPa
